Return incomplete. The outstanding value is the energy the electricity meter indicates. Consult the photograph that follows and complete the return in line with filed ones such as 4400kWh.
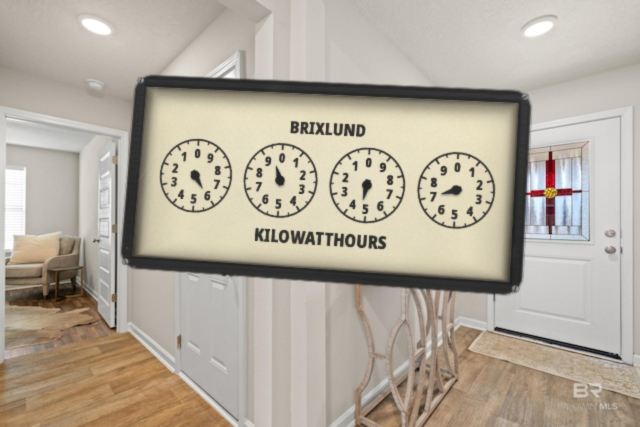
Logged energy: 5947kWh
